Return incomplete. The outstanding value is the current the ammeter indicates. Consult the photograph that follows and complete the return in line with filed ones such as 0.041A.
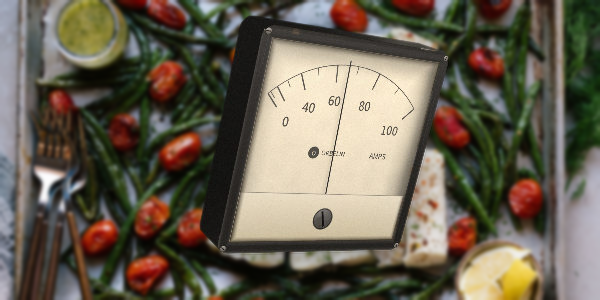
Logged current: 65A
